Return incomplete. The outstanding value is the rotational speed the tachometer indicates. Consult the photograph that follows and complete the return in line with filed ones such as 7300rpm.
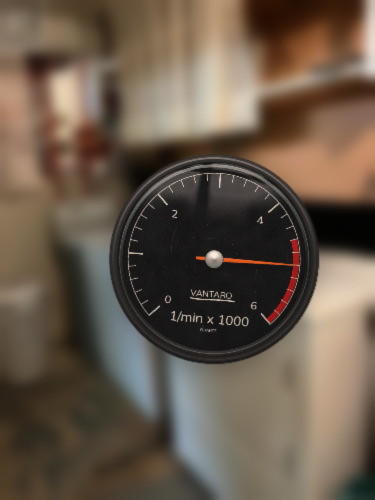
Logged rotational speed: 5000rpm
